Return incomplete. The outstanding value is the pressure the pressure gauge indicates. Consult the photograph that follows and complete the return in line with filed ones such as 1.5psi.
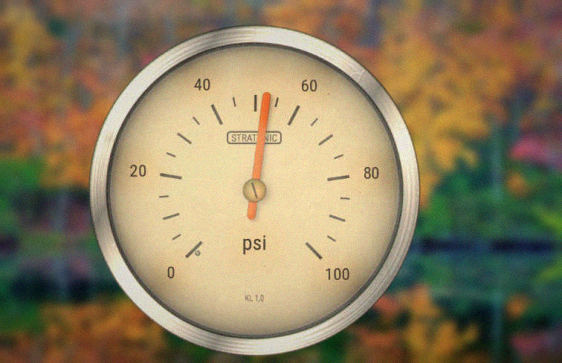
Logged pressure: 52.5psi
